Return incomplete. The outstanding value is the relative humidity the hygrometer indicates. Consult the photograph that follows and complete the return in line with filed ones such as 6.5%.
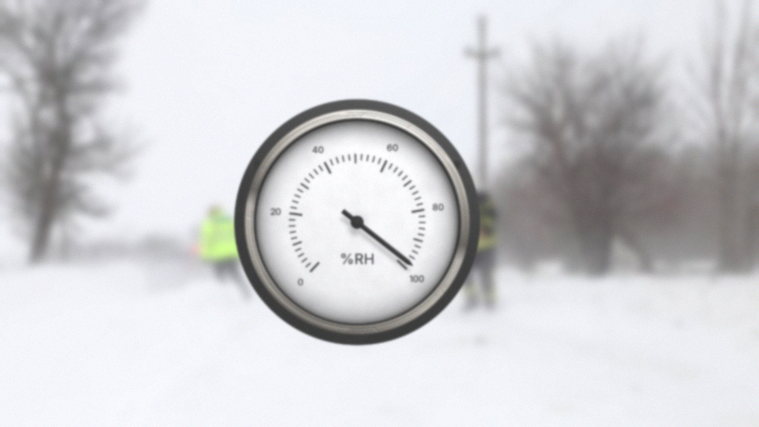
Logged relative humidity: 98%
